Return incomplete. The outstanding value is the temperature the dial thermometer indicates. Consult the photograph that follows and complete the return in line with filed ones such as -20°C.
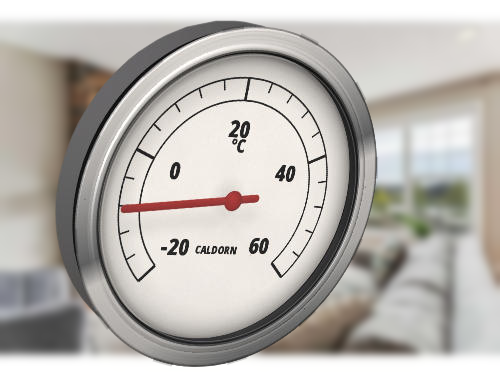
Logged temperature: -8°C
